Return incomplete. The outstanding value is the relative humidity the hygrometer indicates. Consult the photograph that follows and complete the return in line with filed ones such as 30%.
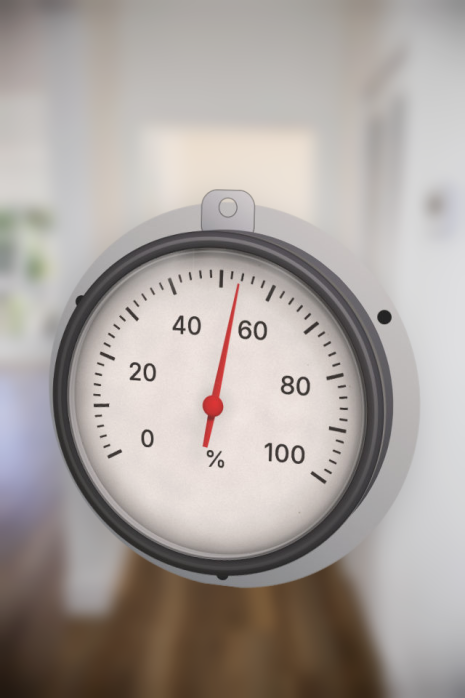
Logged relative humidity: 54%
